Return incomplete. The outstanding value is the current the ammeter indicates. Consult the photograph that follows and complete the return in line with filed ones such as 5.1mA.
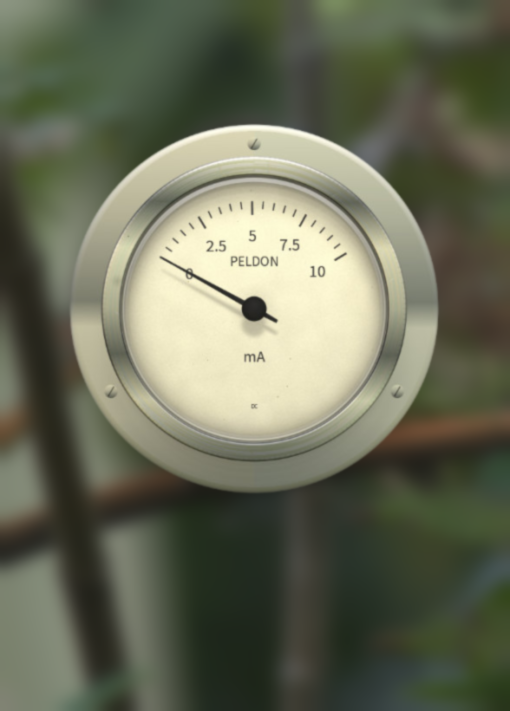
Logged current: 0mA
